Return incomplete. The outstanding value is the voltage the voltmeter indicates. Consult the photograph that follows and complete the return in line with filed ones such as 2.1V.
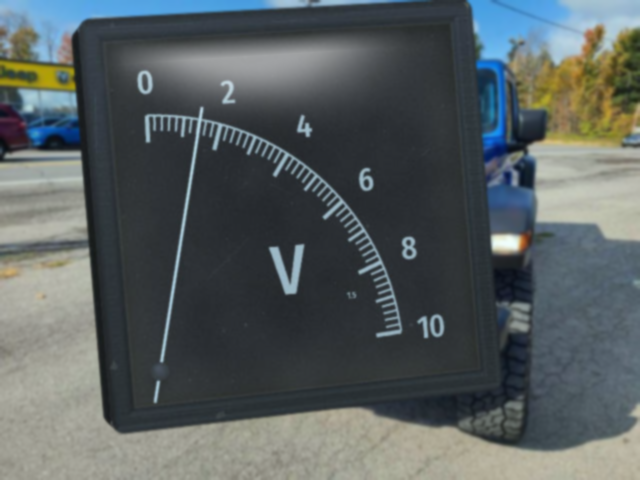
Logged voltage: 1.4V
